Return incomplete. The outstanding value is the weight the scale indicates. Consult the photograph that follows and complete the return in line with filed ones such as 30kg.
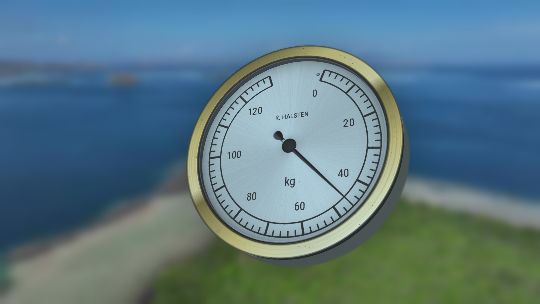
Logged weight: 46kg
